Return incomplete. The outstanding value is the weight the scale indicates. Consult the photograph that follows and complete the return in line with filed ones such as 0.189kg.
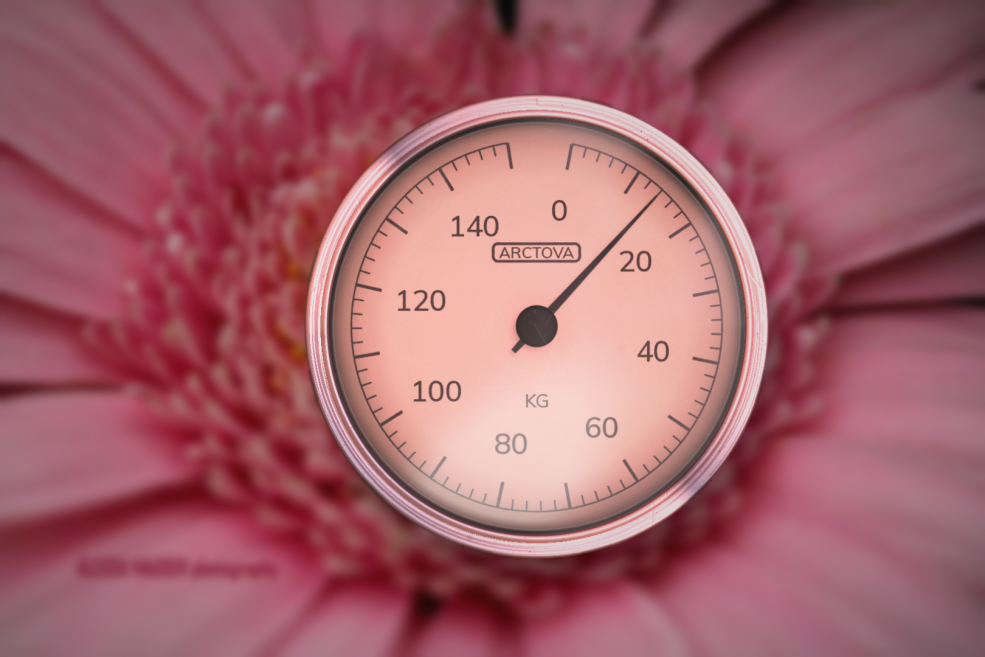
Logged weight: 14kg
